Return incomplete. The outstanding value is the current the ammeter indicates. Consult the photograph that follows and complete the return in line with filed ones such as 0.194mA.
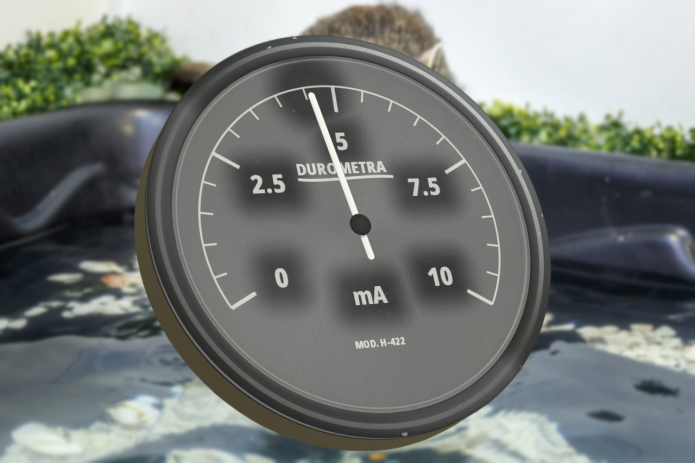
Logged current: 4.5mA
